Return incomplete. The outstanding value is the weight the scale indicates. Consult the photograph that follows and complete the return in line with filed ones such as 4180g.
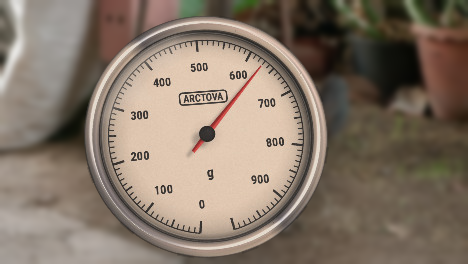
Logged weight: 630g
